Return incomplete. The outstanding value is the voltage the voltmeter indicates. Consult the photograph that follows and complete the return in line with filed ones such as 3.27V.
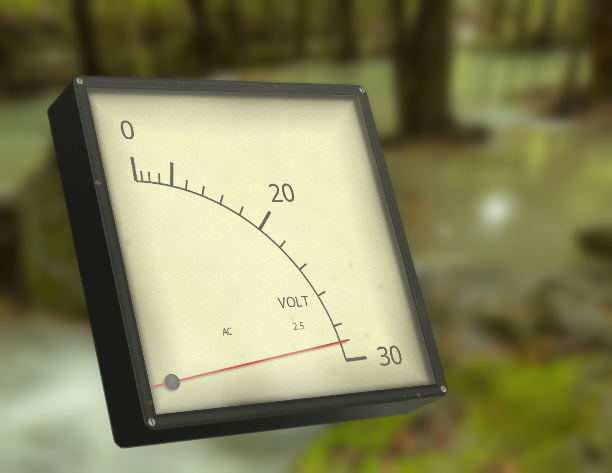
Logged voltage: 29V
